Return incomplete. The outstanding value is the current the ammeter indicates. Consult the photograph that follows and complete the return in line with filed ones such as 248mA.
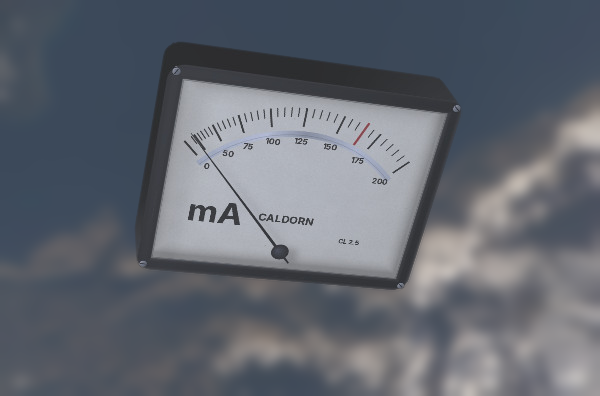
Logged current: 25mA
